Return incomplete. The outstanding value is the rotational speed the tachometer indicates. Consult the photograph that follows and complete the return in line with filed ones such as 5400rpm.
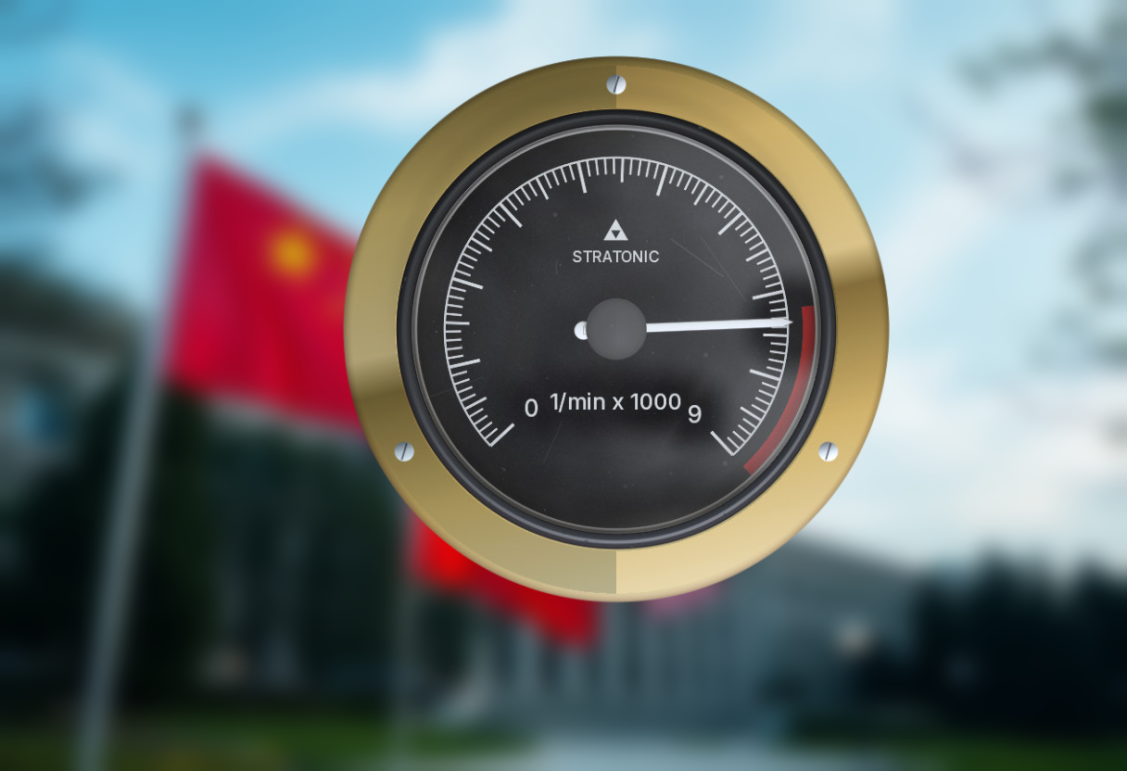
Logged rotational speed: 7350rpm
